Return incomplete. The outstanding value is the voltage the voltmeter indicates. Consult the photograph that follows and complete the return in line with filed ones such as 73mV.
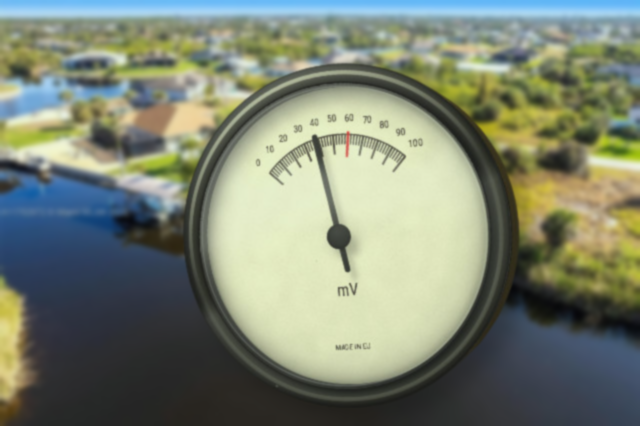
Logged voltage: 40mV
